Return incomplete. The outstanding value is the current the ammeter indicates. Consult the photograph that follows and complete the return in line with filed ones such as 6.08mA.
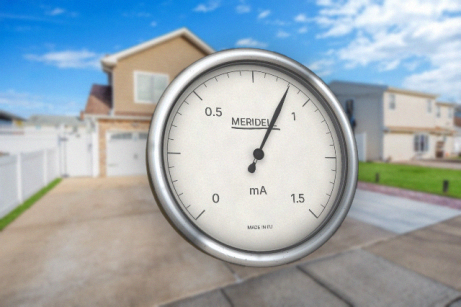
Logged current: 0.9mA
